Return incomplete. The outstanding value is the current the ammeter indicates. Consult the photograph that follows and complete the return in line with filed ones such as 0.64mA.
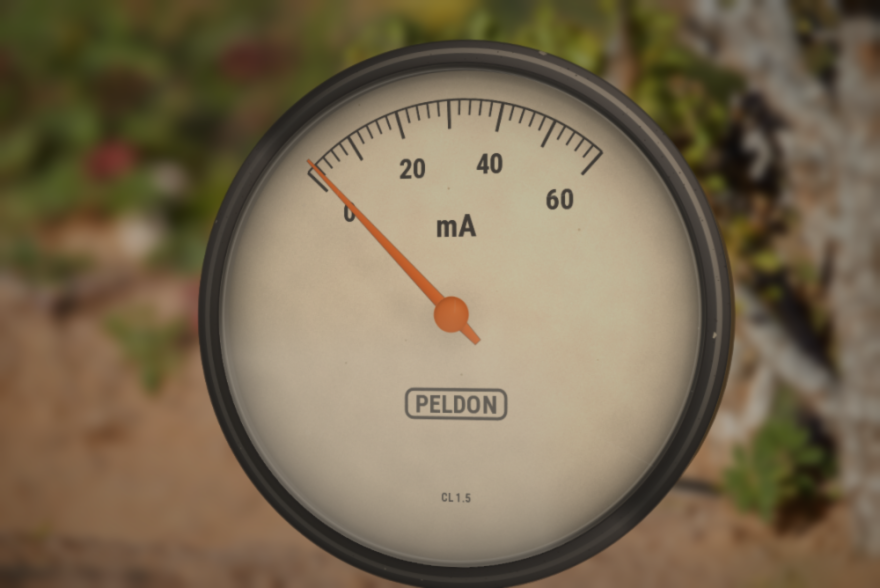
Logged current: 2mA
